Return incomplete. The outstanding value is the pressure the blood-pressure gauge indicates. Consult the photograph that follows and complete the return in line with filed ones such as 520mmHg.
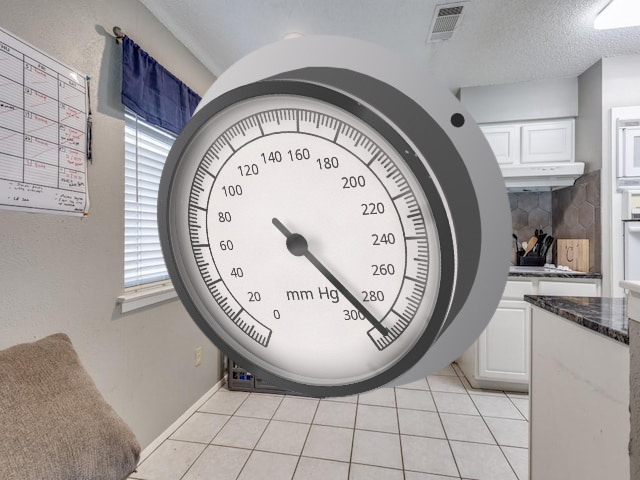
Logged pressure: 290mmHg
